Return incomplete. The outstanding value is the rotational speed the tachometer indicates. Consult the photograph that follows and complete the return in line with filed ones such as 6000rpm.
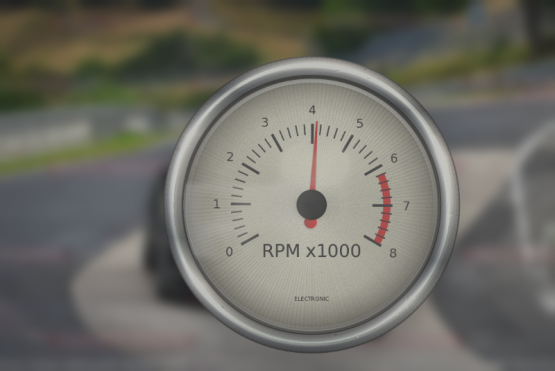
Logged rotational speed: 4100rpm
